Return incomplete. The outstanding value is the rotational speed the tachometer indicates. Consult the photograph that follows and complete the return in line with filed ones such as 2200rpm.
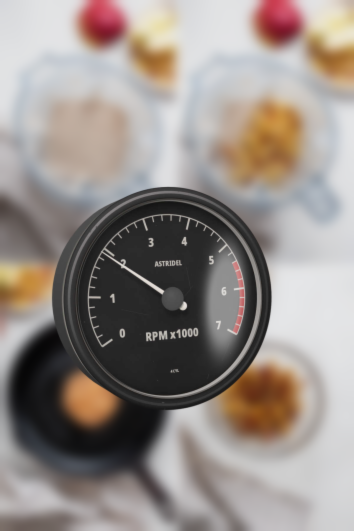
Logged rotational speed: 1900rpm
